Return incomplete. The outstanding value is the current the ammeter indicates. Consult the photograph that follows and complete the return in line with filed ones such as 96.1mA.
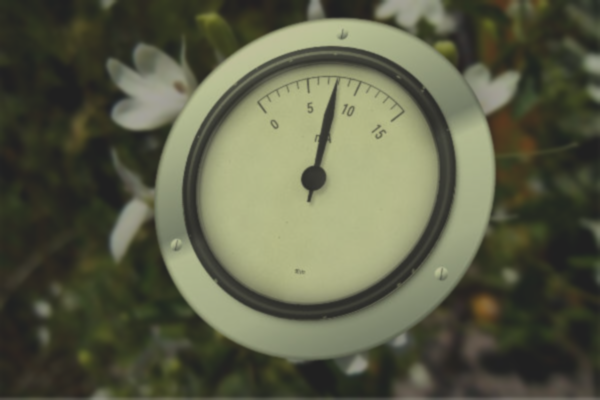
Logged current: 8mA
